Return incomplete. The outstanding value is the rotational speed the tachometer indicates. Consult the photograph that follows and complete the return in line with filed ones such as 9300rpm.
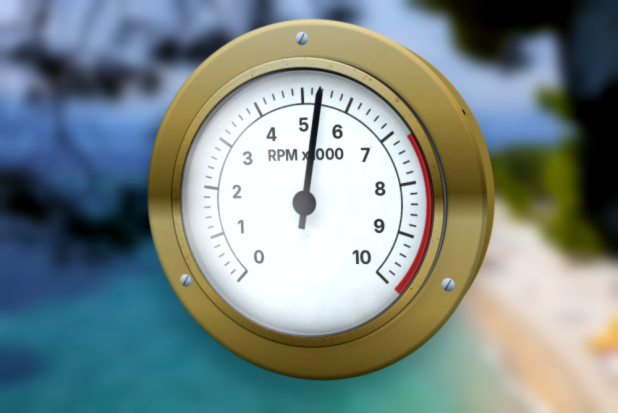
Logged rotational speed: 5400rpm
